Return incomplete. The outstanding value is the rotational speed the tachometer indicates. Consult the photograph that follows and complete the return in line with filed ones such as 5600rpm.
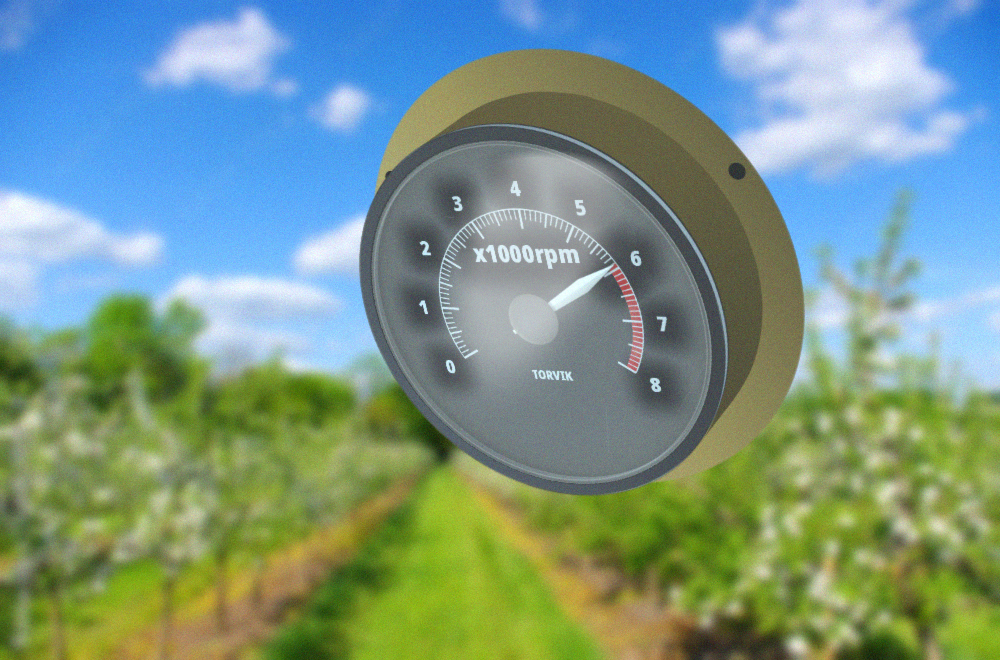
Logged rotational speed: 5900rpm
